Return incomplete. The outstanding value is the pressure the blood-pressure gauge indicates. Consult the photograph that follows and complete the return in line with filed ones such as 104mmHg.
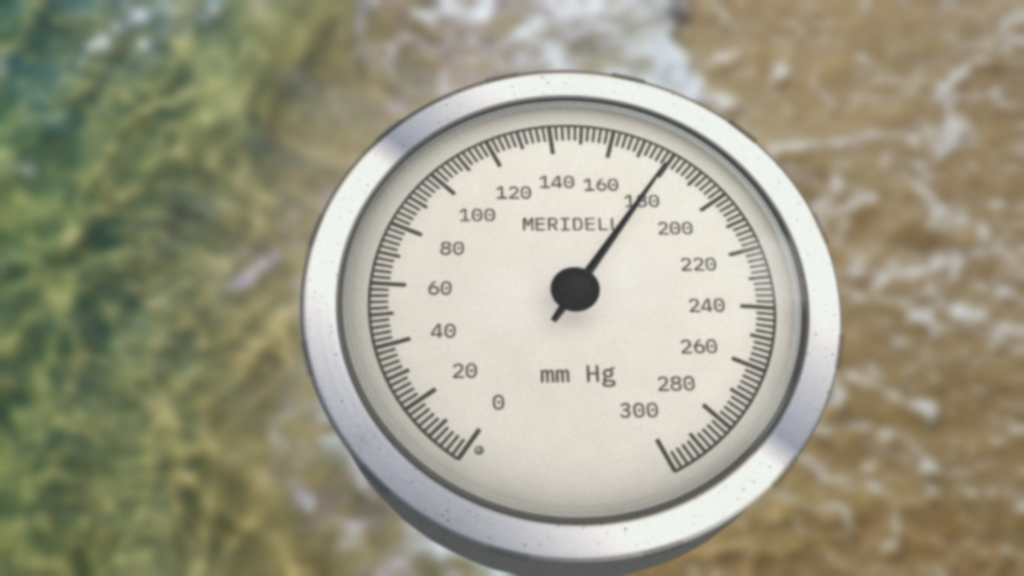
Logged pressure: 180mmHg
